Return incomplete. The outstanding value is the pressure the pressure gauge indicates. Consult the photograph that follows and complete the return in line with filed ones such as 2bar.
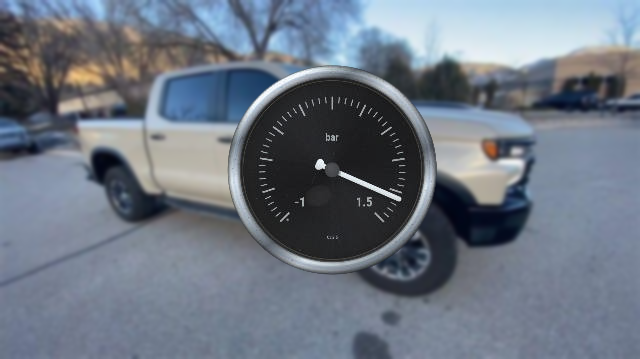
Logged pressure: 1.3bar
